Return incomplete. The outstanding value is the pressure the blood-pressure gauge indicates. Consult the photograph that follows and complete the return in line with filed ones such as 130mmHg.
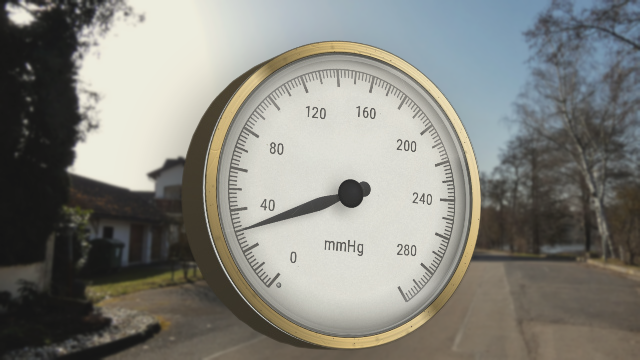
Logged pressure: 30mmHg
